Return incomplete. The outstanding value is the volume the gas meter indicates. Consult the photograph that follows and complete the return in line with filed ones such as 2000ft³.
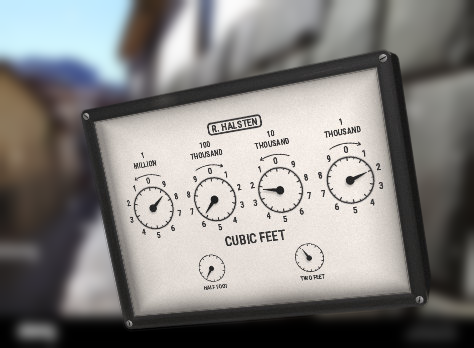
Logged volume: 862200ft³
